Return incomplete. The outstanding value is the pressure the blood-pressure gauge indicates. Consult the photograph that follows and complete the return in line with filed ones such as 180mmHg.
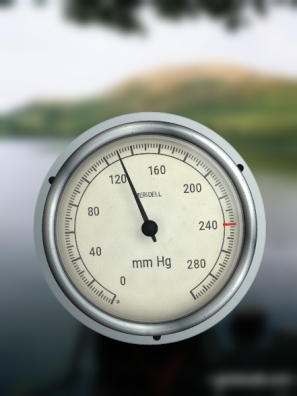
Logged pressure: 130mmHg
